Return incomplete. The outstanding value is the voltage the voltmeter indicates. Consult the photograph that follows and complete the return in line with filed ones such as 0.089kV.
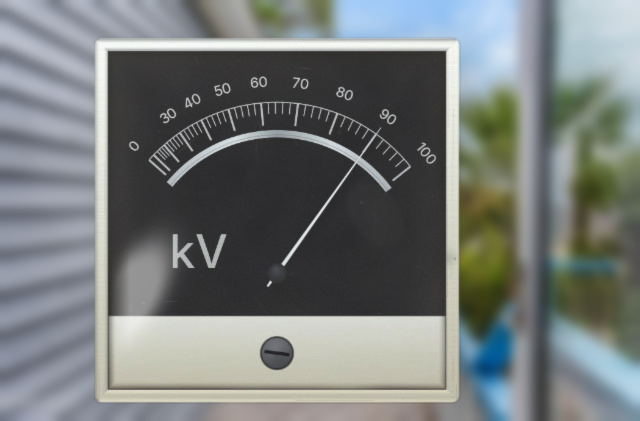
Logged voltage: 90kV
